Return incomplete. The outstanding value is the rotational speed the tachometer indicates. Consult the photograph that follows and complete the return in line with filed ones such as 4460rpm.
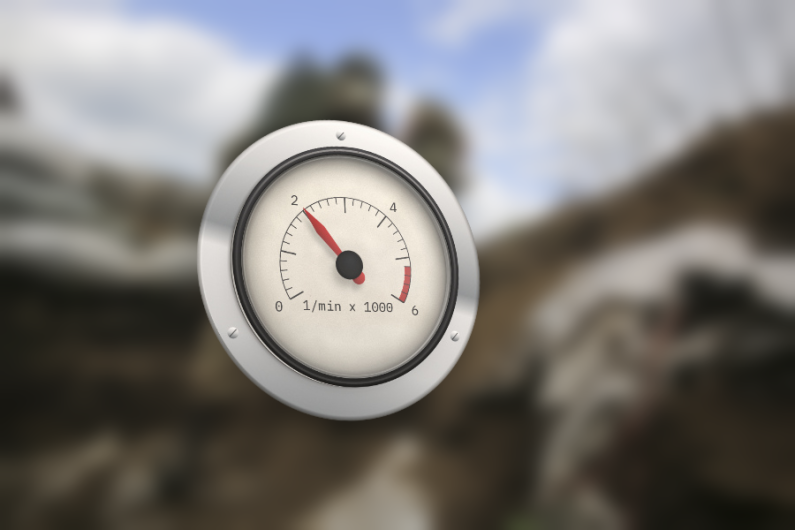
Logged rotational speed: 2000rpm
